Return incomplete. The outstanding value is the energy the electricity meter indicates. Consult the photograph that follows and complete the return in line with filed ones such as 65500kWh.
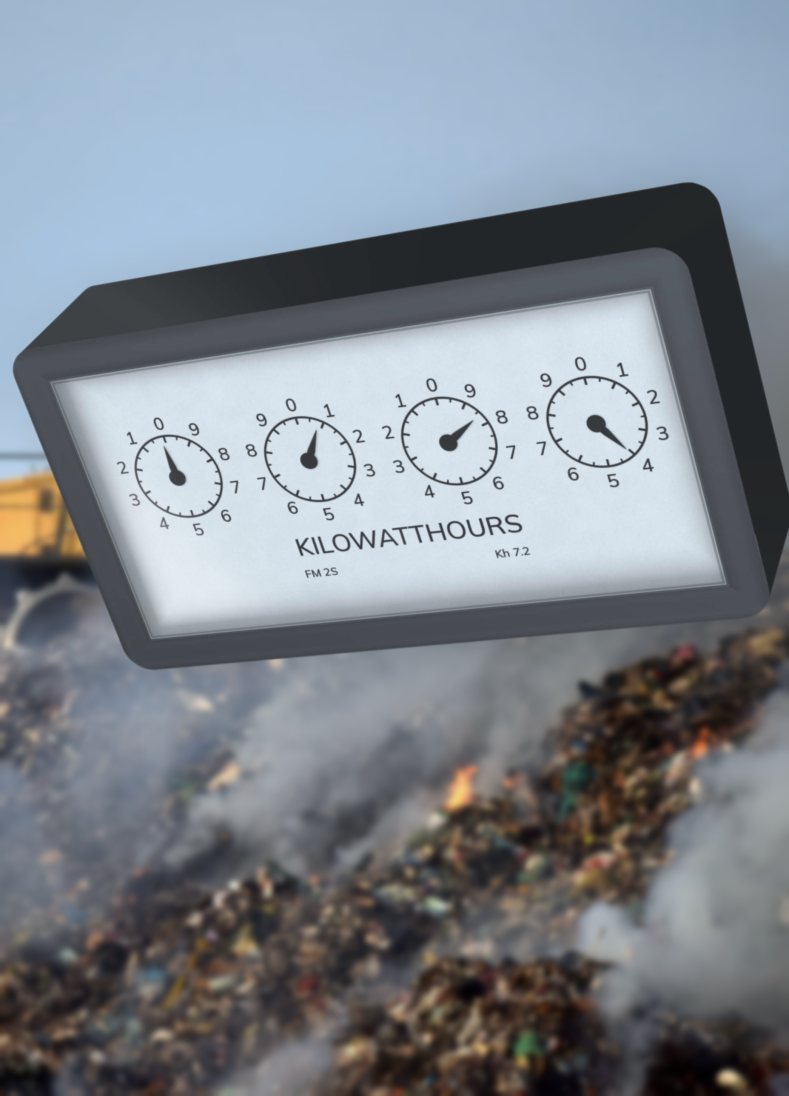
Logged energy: 84kWh
